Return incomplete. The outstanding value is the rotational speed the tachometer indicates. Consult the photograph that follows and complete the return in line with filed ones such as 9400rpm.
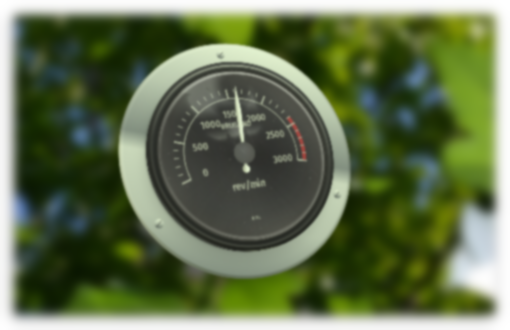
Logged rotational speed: 1600rpm
